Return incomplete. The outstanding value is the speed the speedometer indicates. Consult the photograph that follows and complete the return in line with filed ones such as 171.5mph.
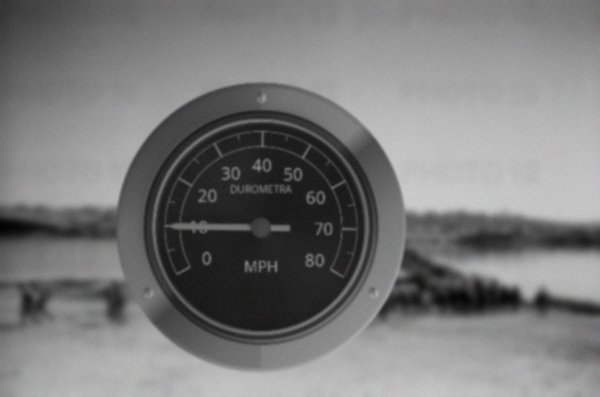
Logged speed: 10mph
